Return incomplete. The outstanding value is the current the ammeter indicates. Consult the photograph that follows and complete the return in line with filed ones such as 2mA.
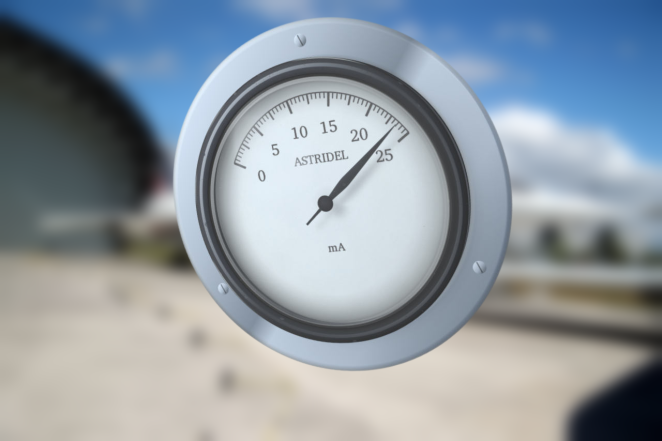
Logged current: 23.5mA
